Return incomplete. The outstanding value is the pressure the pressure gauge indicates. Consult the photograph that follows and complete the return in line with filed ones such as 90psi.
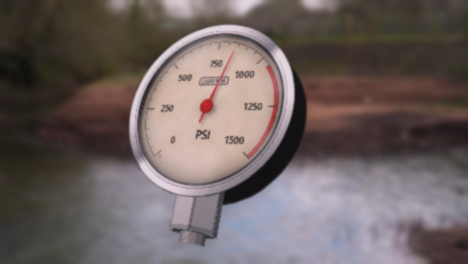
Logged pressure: 850psi
